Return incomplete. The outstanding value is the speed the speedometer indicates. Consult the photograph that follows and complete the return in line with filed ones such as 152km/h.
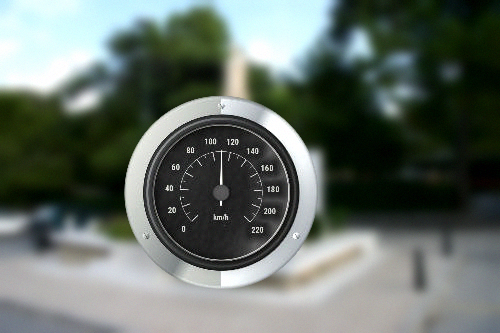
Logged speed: 110km/h
